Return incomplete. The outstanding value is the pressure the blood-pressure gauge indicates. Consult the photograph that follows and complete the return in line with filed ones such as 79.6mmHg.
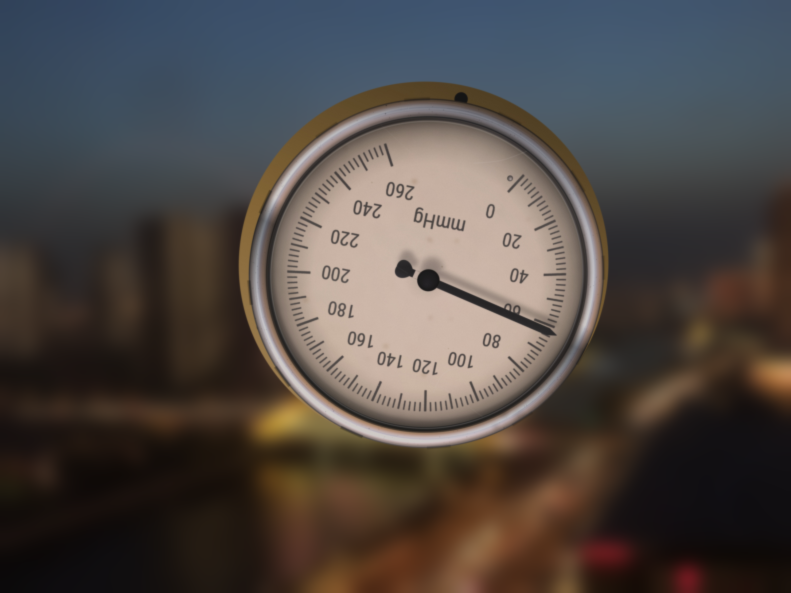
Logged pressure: 62mmHg
